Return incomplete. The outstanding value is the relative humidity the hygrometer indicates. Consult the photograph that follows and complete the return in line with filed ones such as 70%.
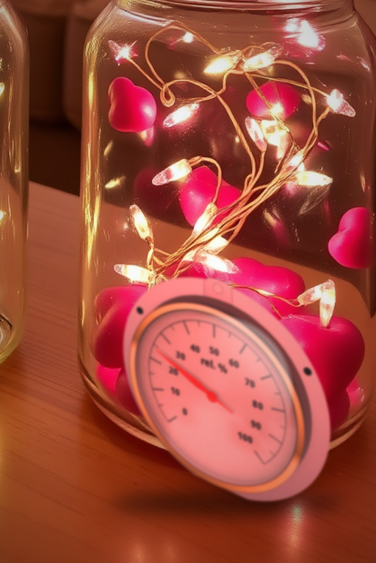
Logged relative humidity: 25%
